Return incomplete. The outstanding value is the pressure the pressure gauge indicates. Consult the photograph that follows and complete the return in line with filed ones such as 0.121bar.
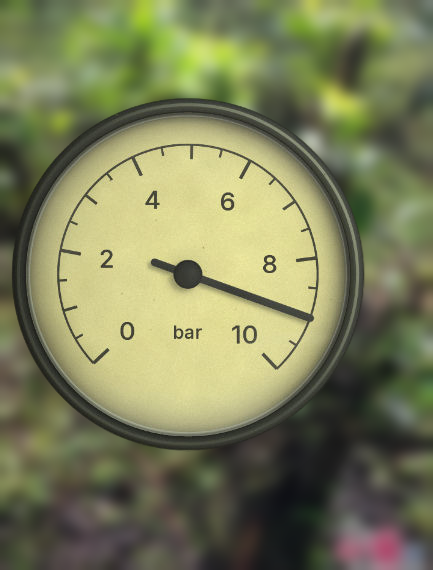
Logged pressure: 9bar
